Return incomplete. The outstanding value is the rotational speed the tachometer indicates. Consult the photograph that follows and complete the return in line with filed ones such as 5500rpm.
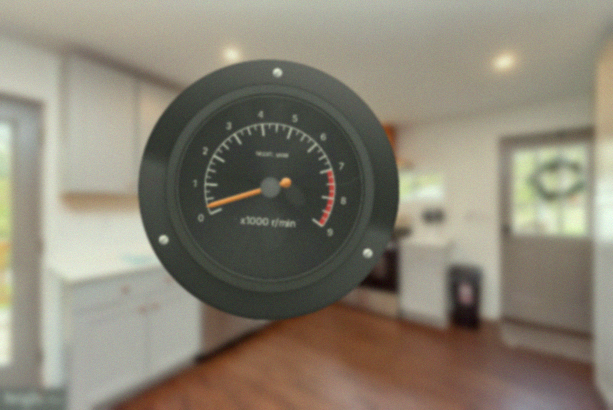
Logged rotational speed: 250rpm
